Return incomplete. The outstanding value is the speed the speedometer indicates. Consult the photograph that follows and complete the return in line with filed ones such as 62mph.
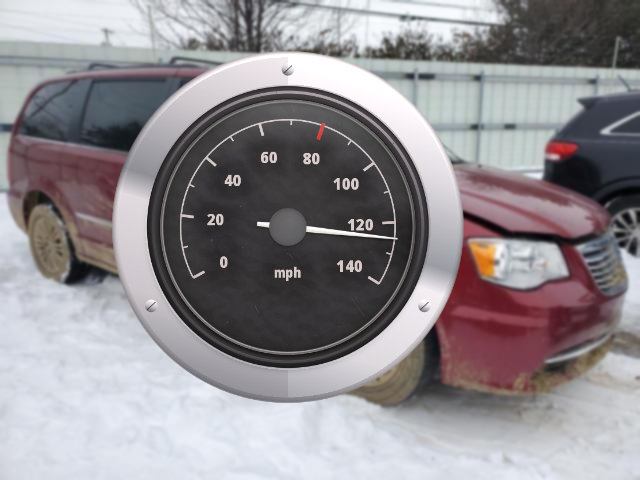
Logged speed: 125mph
